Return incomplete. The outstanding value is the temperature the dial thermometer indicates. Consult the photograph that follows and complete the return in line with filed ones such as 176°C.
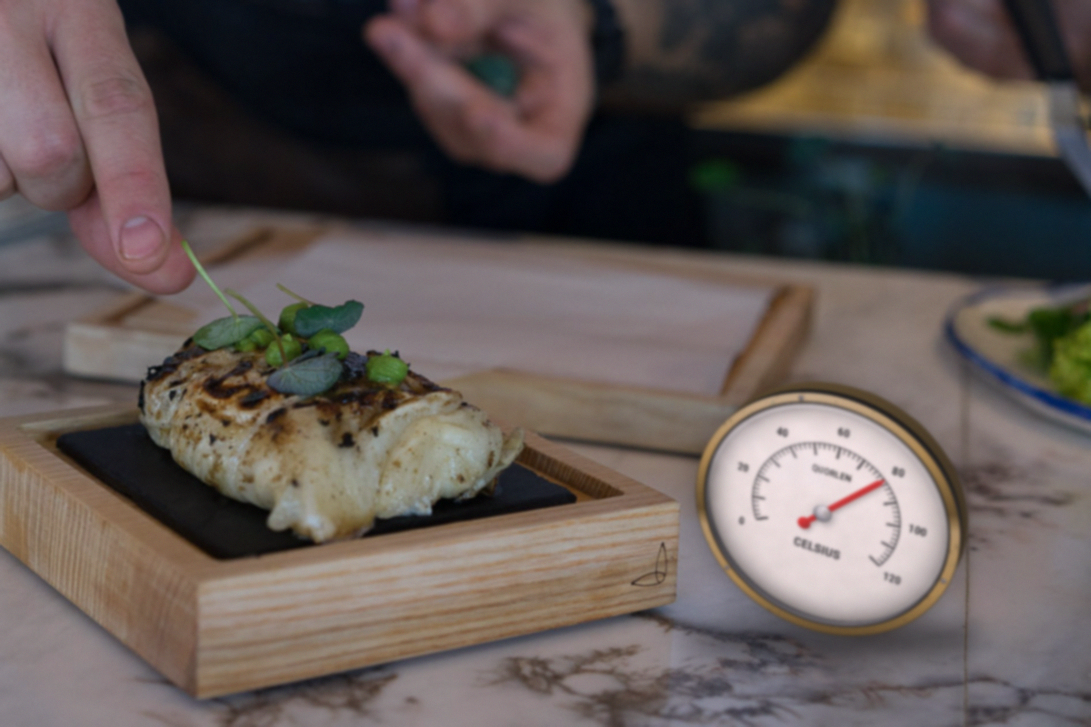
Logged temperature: 80°C
